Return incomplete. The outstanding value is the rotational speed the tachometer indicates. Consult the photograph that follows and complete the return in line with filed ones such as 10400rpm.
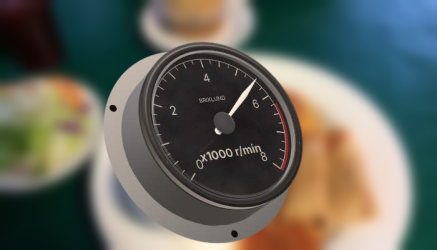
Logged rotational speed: 5500rpm
